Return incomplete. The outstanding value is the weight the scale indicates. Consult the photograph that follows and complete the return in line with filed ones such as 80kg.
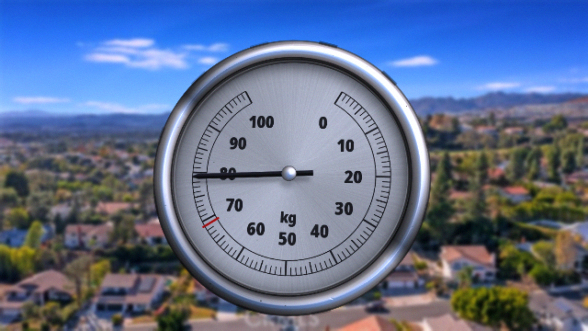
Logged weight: 79kg
